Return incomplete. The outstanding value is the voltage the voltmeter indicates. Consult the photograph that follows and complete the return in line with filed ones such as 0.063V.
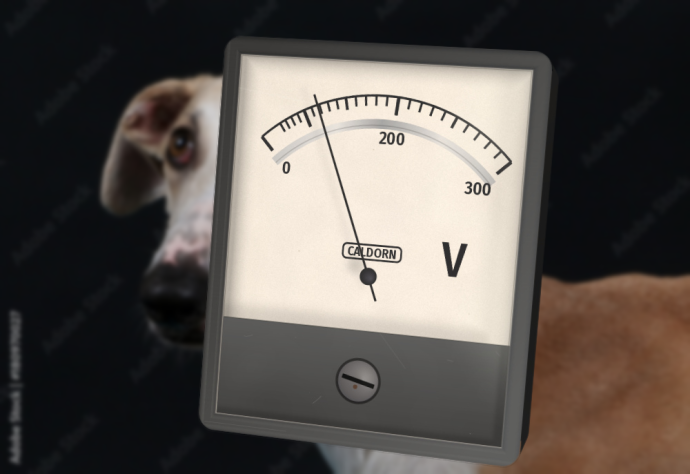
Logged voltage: 120V
